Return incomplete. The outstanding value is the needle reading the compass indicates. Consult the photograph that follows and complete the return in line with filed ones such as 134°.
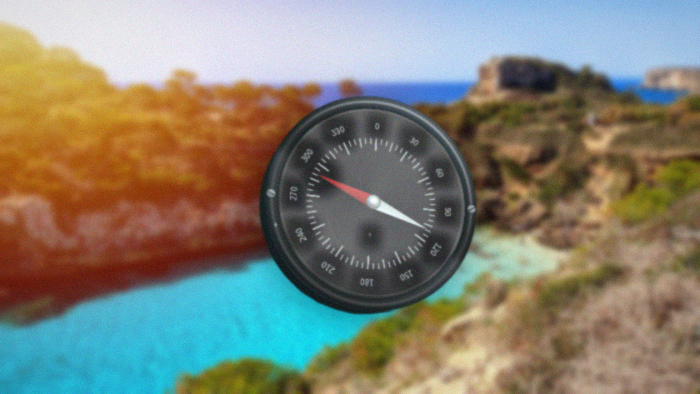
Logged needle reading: 290°
